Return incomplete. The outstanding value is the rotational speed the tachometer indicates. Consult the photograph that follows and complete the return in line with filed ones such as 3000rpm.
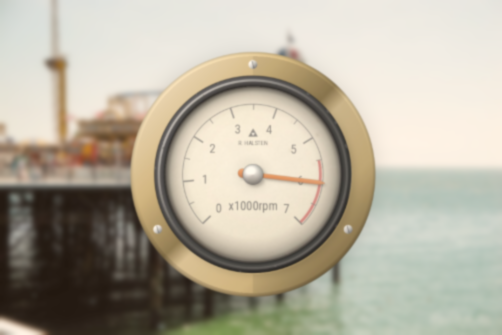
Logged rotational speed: 6000rpm
